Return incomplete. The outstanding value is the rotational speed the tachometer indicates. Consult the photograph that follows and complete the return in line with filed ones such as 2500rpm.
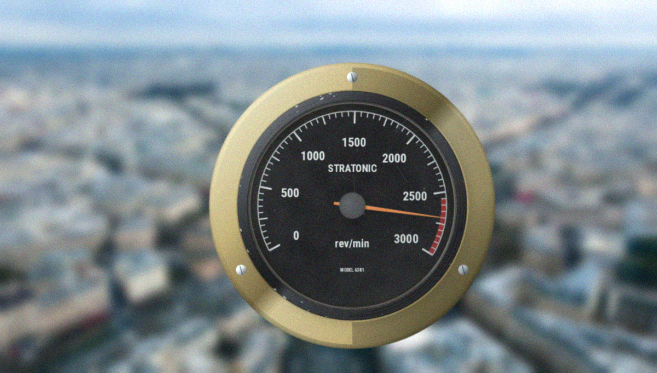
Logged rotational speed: 2700rpm
